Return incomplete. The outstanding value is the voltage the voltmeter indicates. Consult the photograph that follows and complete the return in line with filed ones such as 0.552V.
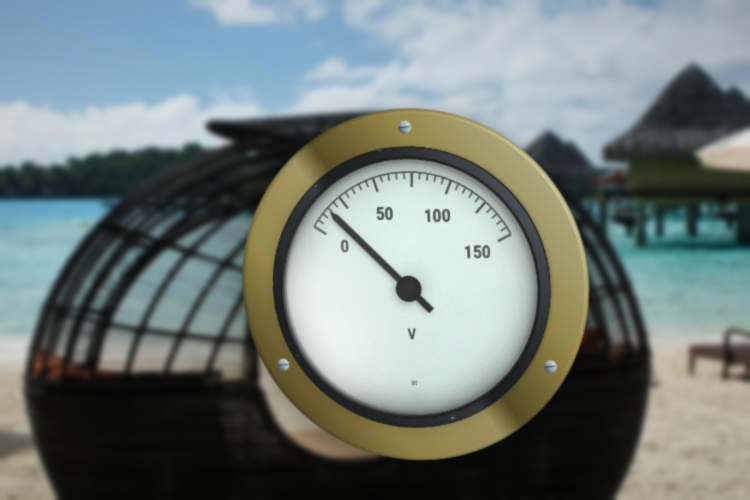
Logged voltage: 15V
